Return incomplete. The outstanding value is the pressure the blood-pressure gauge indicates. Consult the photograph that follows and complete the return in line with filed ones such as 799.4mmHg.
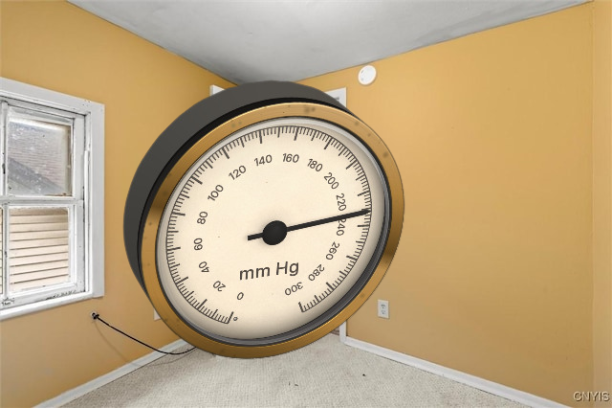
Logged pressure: 230mmHg
